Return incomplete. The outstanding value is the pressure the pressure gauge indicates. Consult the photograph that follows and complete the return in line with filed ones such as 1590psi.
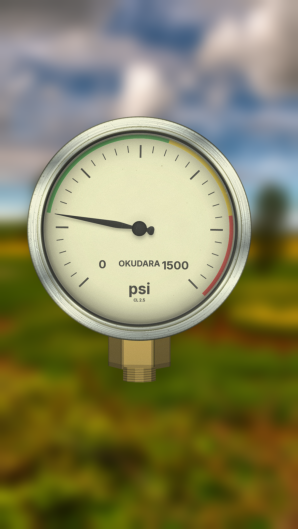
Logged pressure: 300psi
